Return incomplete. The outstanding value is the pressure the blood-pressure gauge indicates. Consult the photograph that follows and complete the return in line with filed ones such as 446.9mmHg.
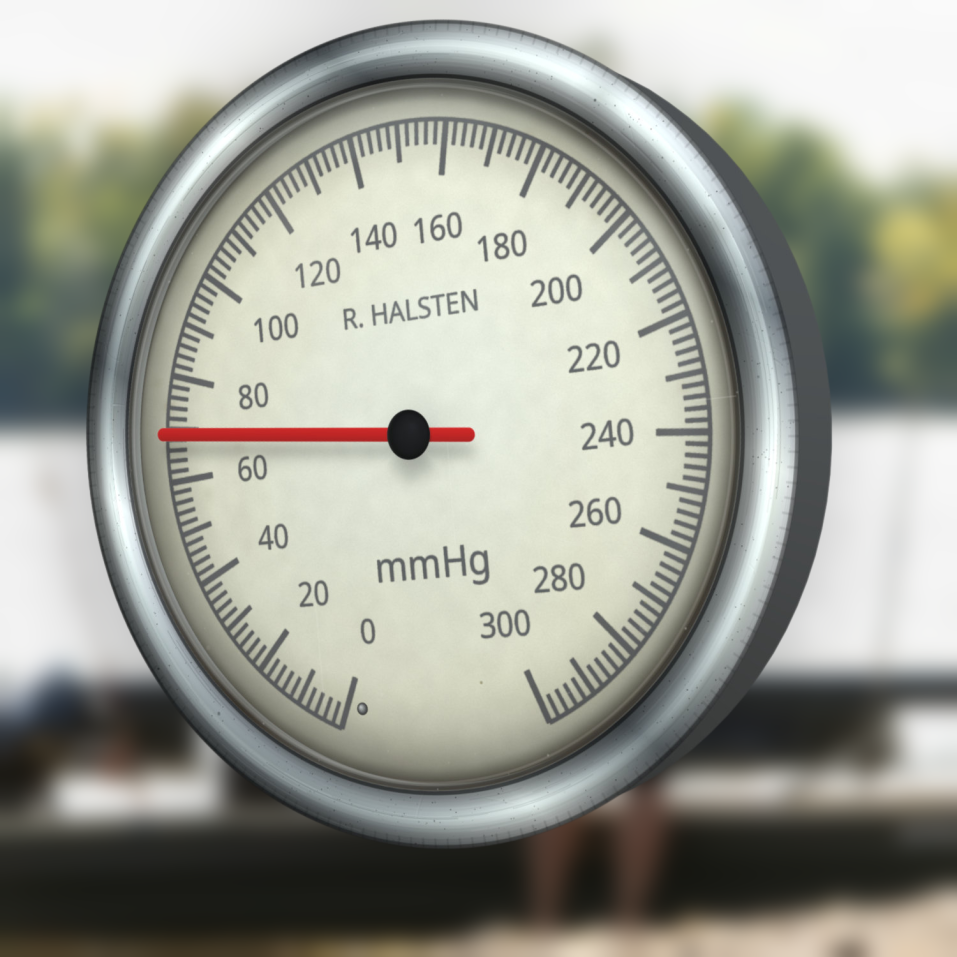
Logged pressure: 69mmHg
